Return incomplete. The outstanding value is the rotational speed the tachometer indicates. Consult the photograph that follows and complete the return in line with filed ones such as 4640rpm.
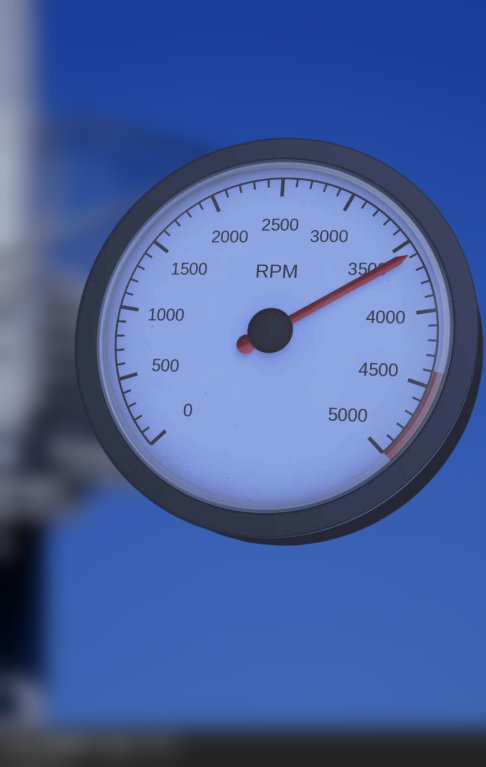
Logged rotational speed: 3600rpm
